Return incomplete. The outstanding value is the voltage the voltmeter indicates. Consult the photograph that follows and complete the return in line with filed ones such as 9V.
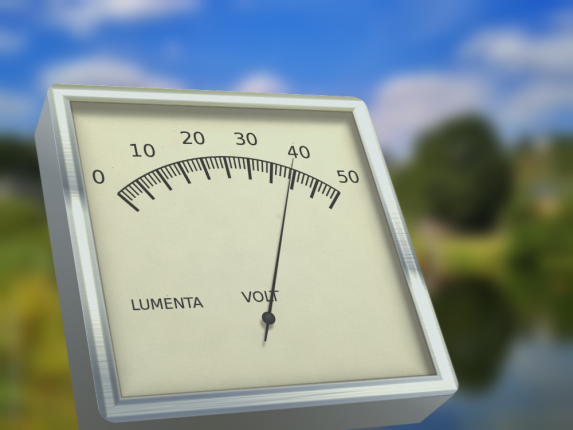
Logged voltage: 39V
